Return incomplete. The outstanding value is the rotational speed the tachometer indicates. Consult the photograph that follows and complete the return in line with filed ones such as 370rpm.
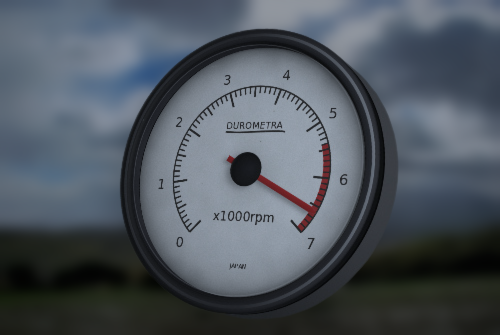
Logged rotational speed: 6600rpm
